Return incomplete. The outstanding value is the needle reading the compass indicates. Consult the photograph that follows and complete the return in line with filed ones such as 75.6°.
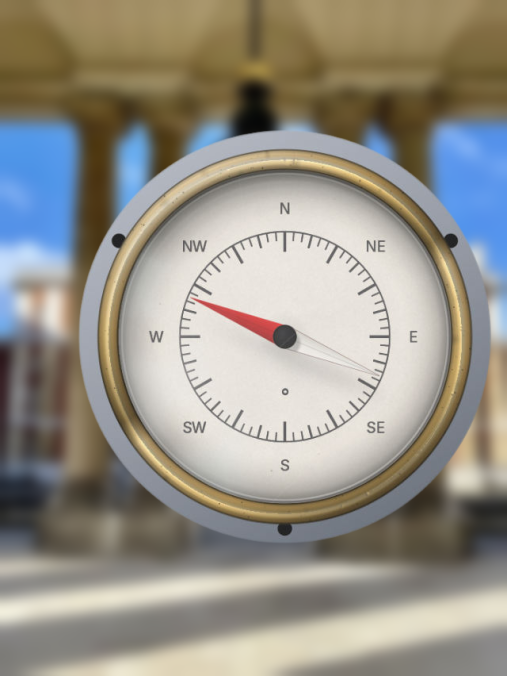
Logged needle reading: 292.5°
